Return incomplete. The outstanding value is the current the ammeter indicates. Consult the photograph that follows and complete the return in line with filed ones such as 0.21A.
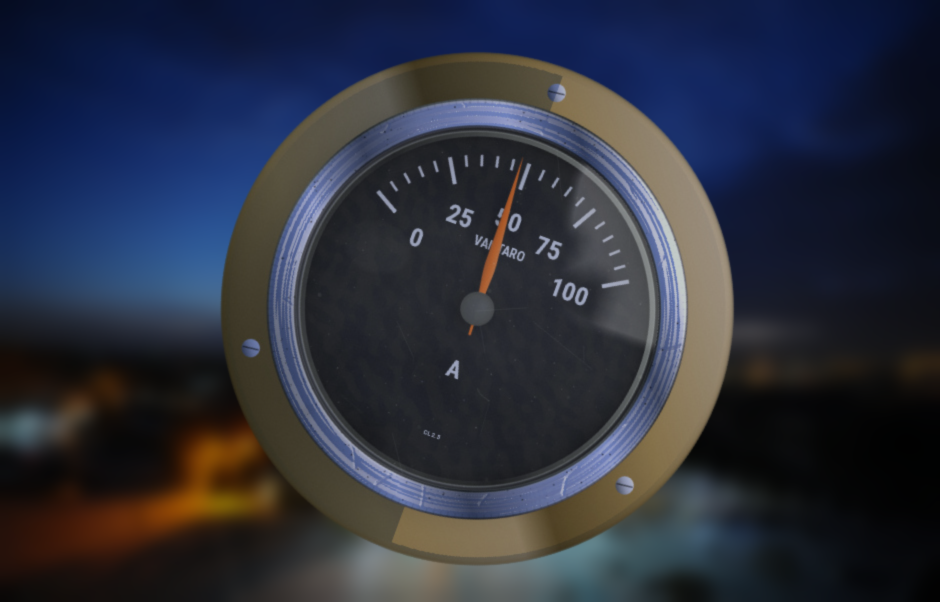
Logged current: 47.5A
